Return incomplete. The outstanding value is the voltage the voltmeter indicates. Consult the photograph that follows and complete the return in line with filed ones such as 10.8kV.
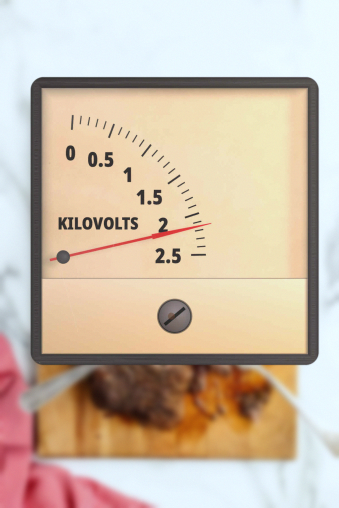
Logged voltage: 2.15kV
